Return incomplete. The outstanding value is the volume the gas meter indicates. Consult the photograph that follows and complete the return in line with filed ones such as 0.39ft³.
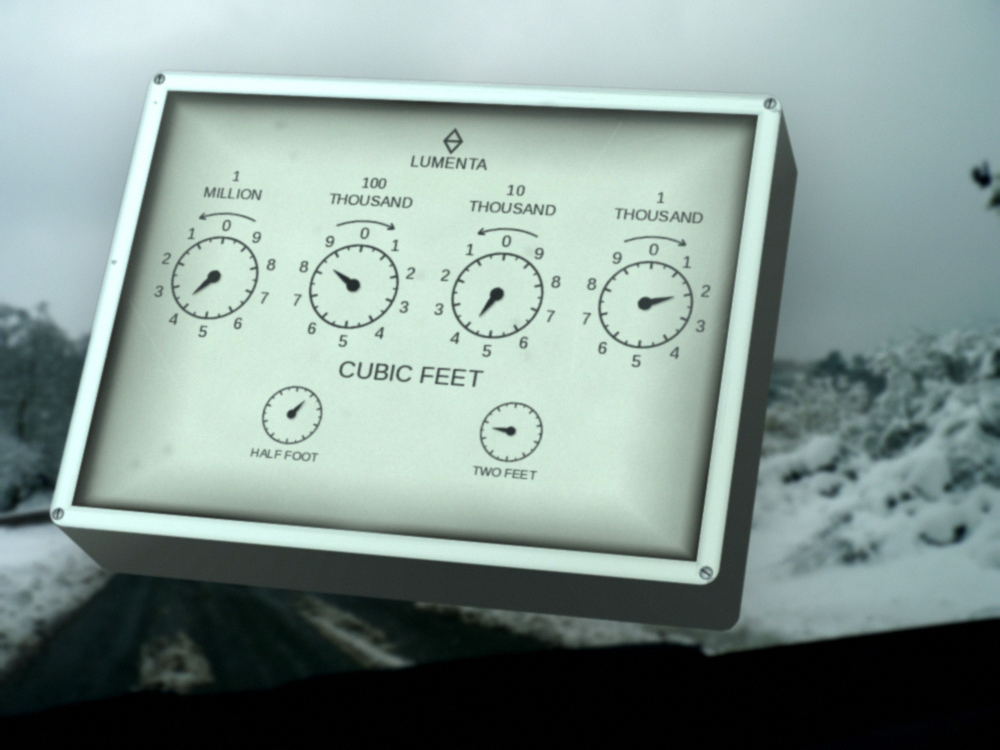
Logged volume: 384200ft³
